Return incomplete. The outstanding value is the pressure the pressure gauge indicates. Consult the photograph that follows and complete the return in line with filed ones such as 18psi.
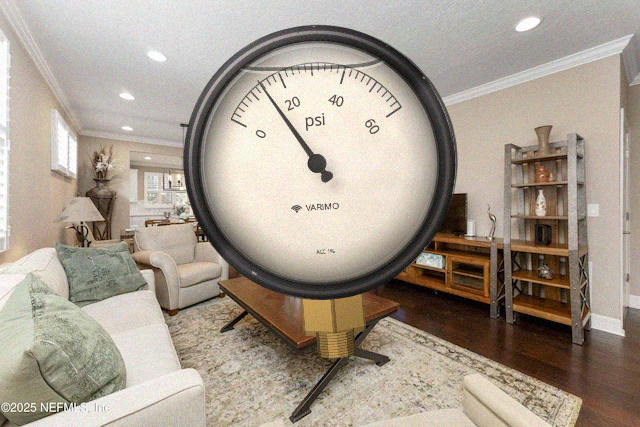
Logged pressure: 14psi
